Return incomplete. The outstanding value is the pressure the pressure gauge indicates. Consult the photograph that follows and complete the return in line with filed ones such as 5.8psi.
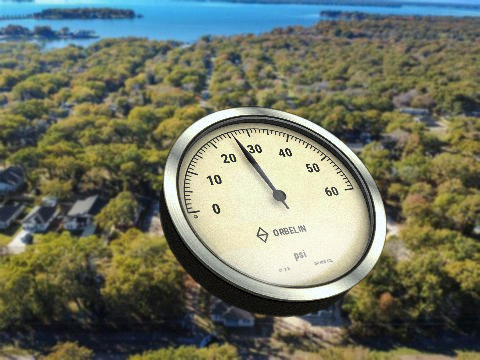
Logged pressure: 25psi
